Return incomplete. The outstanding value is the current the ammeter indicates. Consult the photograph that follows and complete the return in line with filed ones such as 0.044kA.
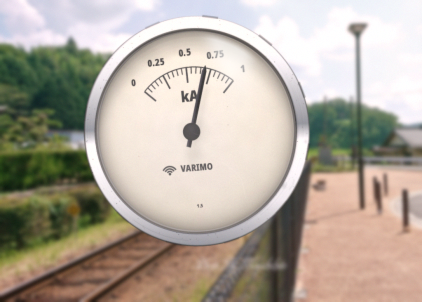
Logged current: 0.7kA
